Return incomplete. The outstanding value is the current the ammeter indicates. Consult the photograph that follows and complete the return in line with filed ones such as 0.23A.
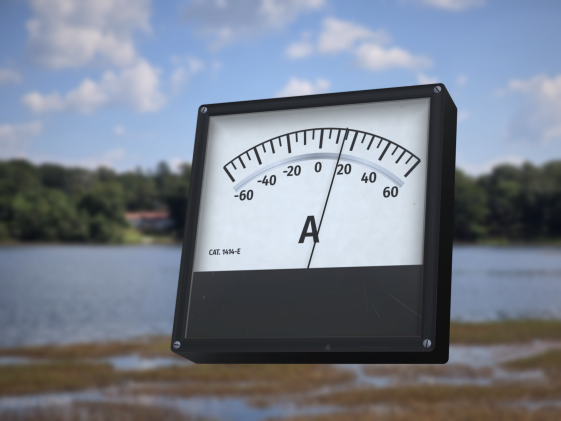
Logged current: 15A
